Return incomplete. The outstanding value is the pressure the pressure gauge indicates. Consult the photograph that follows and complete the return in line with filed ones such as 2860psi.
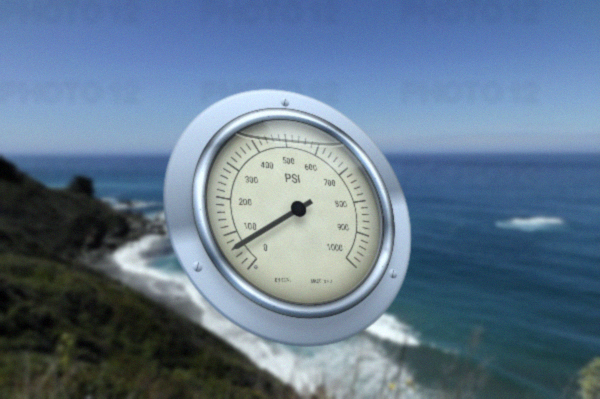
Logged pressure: 60psi
